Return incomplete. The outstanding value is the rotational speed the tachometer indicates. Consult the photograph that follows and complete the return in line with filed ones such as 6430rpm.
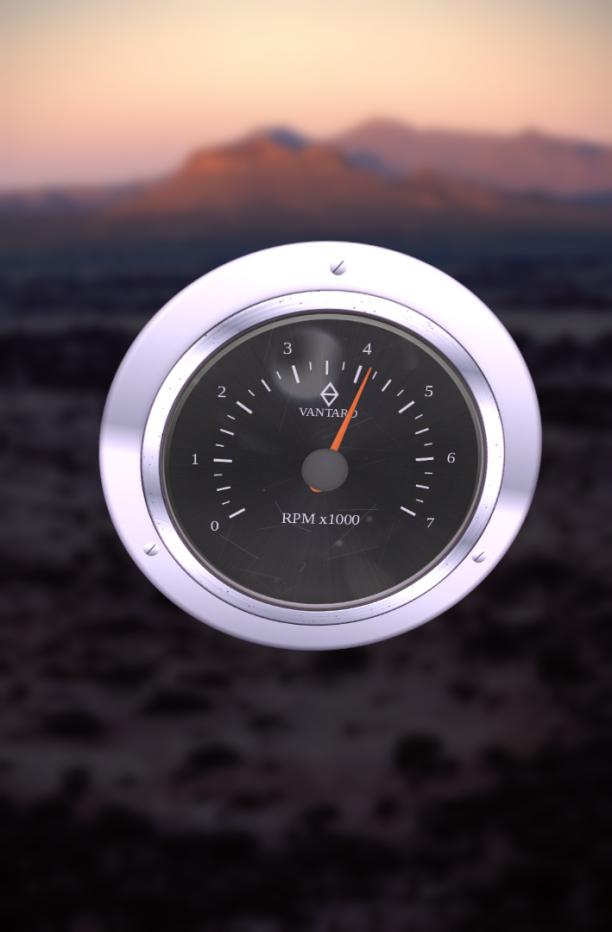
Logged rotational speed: 4125rpm
